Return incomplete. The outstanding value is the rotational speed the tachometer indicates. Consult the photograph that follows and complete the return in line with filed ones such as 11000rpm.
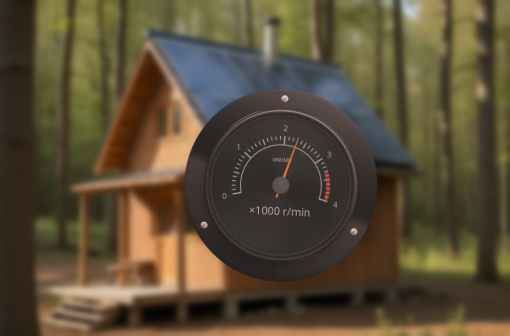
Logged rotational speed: 2300rpm
